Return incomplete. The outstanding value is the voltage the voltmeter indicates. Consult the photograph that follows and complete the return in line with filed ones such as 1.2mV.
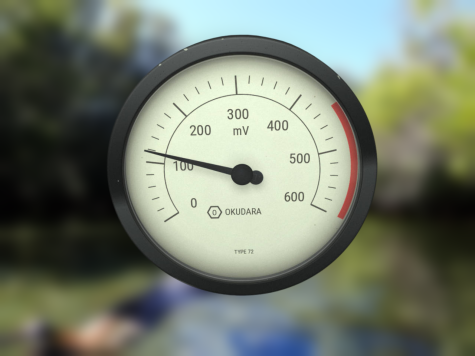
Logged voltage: 120mV
